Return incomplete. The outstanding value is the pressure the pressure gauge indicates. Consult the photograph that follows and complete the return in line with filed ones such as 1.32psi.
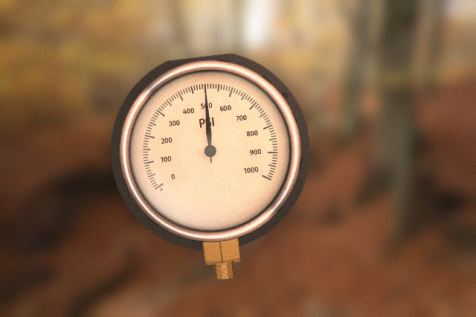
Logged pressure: 500psi
